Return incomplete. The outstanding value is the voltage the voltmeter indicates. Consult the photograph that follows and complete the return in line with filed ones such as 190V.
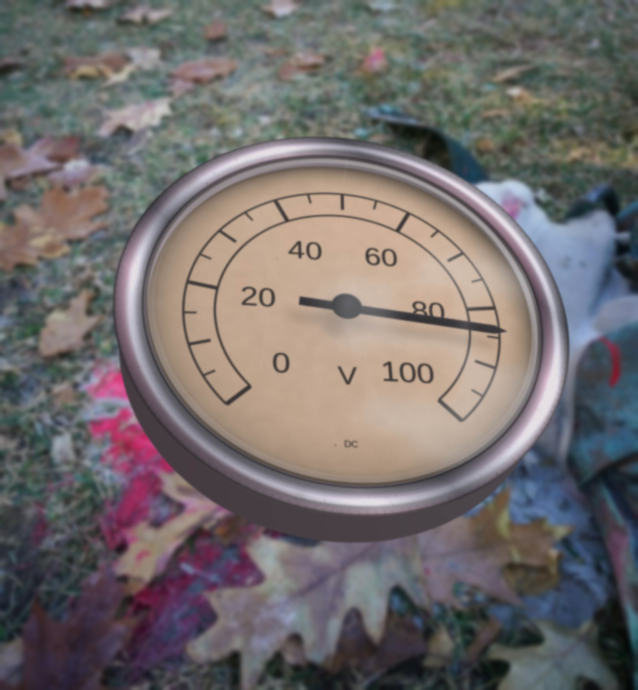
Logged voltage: 85V
